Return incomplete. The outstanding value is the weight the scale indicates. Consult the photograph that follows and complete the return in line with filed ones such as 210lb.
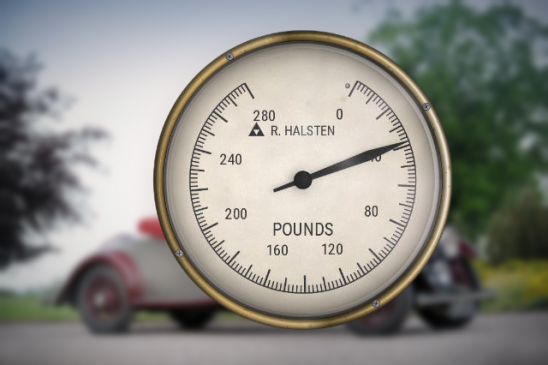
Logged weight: 38lb
